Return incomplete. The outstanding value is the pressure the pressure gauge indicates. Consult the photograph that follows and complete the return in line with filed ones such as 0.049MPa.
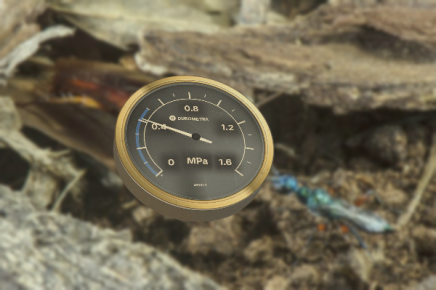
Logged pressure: 0.4MPa
